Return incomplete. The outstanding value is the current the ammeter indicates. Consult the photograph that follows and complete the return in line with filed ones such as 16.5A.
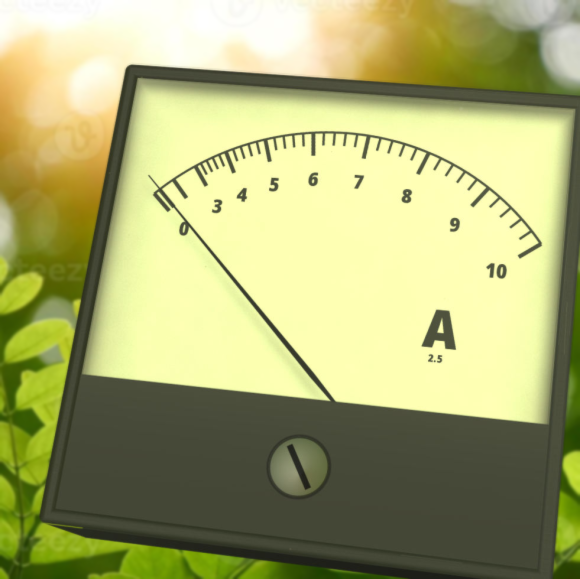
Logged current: 1A
